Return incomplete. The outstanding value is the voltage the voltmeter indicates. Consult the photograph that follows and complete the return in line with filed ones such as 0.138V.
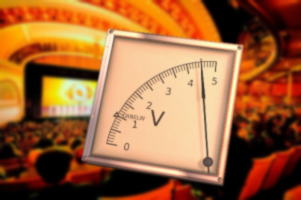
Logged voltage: 4.5V
